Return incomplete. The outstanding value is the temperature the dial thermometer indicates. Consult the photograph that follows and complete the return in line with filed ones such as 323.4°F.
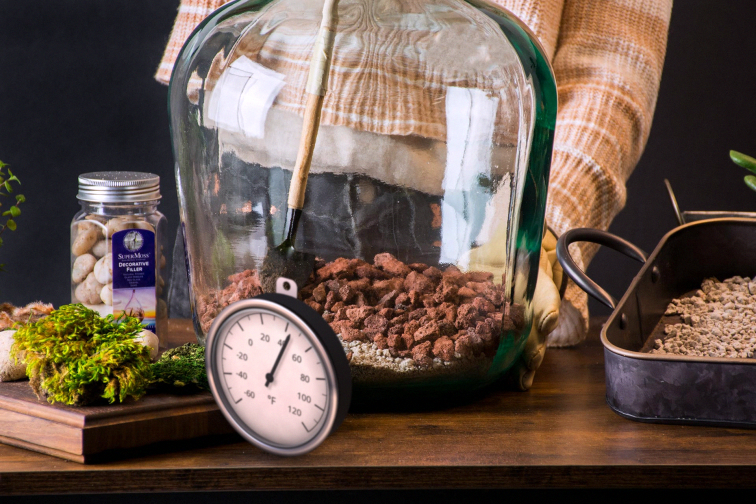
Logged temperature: 45°F
